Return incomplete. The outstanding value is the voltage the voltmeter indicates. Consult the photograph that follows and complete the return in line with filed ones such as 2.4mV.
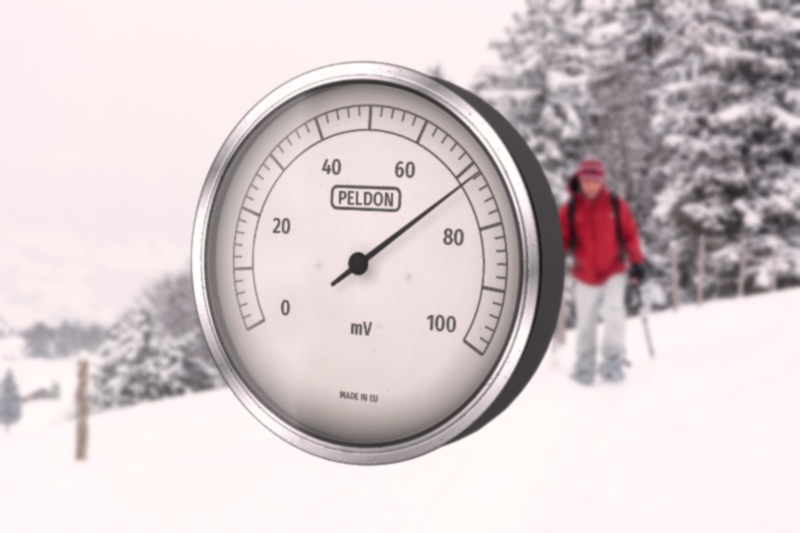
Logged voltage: 72mV
